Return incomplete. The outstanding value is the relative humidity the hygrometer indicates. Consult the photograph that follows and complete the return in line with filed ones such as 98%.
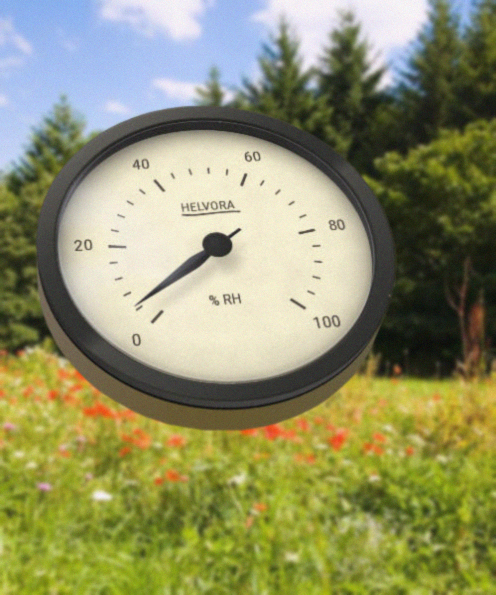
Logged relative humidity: 4%
